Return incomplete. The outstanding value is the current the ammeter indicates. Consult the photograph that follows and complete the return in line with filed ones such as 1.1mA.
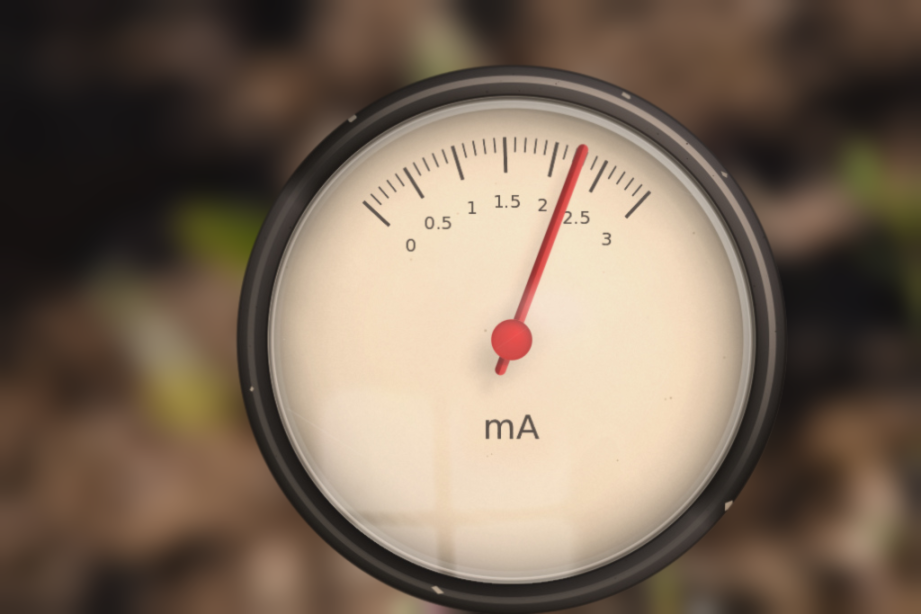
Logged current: 2.25mA
